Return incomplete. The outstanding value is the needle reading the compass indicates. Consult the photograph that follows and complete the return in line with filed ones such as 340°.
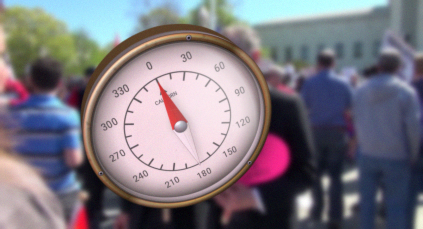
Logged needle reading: 0°
